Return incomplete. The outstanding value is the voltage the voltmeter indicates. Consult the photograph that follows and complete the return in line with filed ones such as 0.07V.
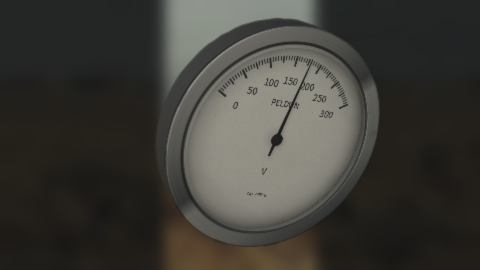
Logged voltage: 175V
